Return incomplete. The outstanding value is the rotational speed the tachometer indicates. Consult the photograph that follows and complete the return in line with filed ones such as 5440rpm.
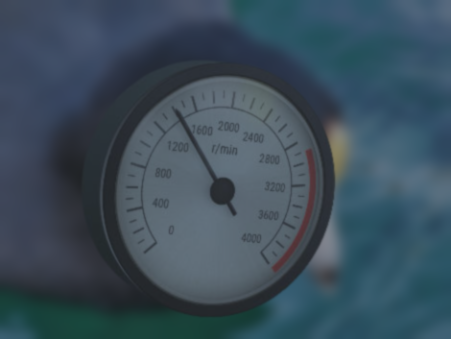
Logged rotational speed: 1400rpm
